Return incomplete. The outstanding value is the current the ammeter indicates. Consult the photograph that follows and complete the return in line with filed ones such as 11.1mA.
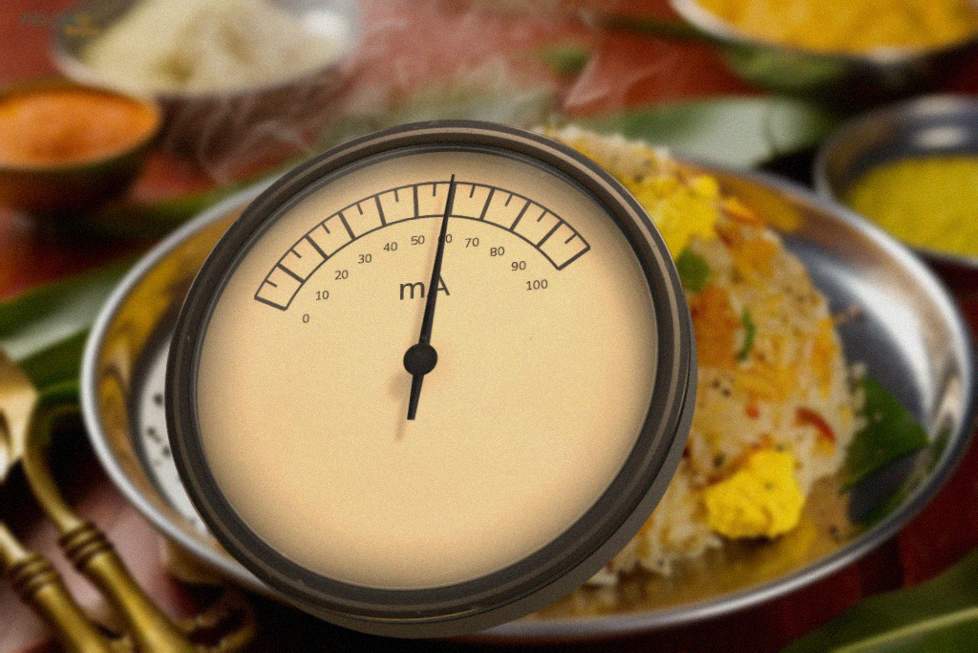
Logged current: 60mA
